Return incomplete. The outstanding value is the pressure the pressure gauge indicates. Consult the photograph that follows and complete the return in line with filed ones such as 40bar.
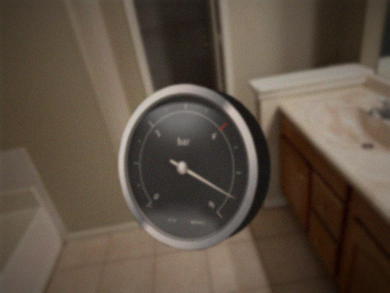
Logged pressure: 5.5bar
